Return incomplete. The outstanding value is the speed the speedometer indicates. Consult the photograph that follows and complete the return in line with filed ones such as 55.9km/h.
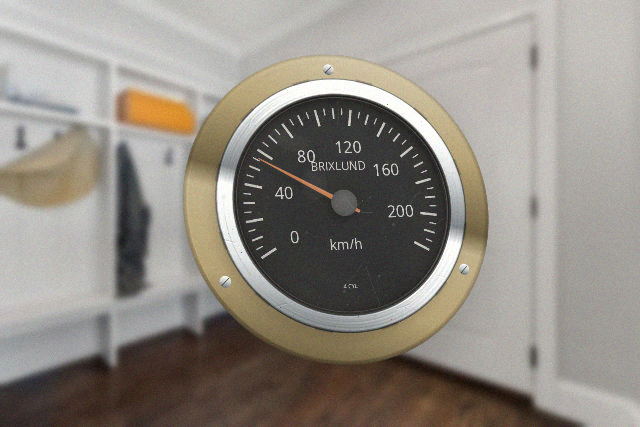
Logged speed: 55km/h
